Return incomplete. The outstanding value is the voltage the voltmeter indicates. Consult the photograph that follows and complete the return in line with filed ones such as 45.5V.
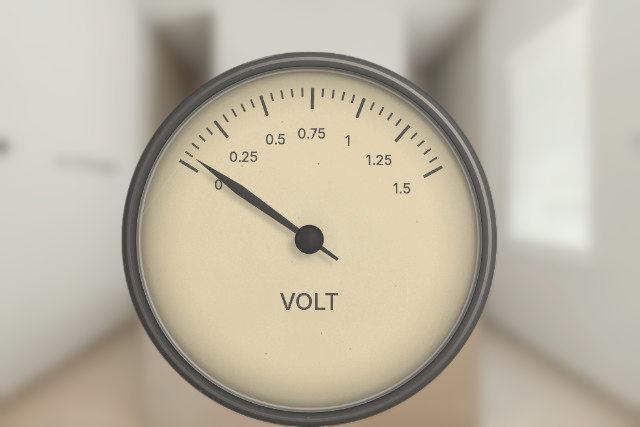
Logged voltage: 0.05V
